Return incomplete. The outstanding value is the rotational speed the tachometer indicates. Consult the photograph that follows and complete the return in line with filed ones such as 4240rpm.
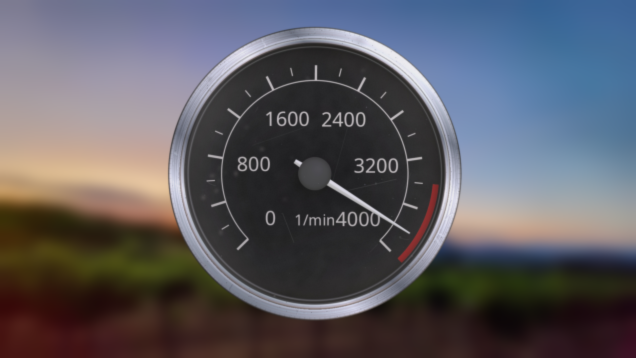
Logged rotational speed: 3800rpm
